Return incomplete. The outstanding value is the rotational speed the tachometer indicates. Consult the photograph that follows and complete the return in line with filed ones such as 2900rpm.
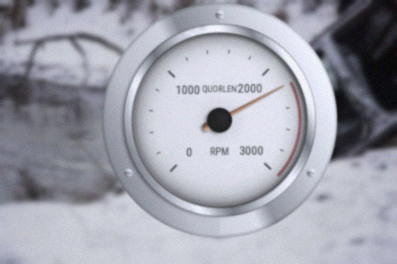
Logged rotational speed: 2200rpm
